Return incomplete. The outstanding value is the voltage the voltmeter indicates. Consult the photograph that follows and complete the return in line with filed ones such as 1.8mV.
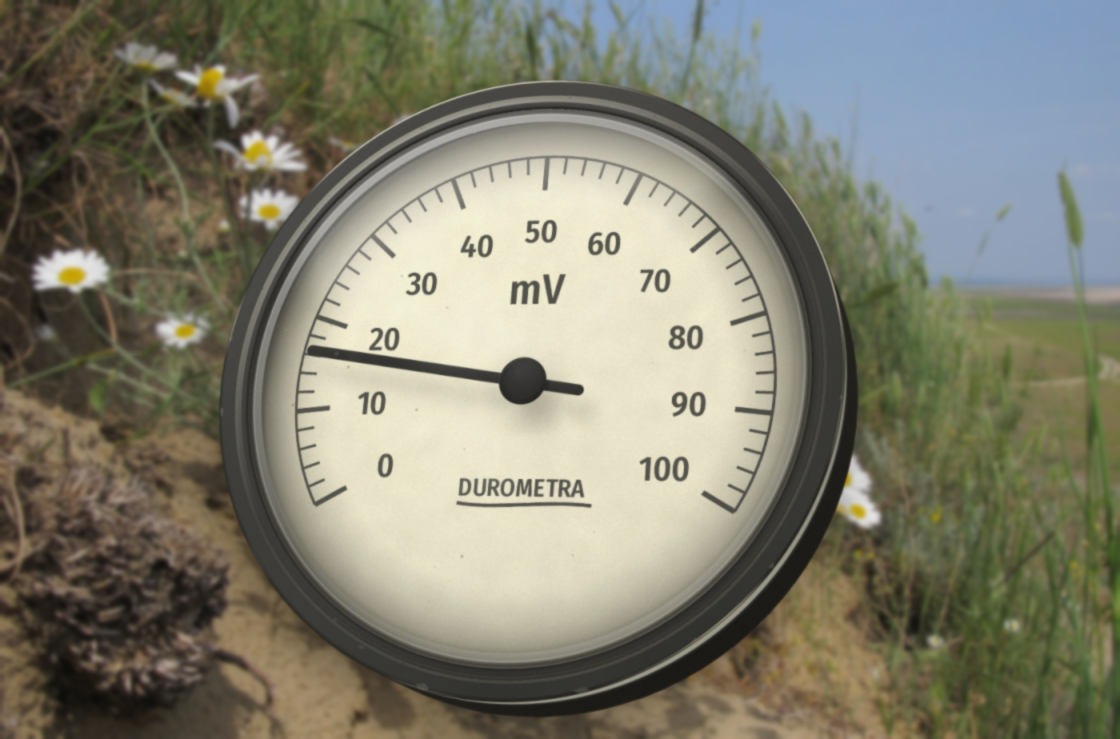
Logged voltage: 16mV
